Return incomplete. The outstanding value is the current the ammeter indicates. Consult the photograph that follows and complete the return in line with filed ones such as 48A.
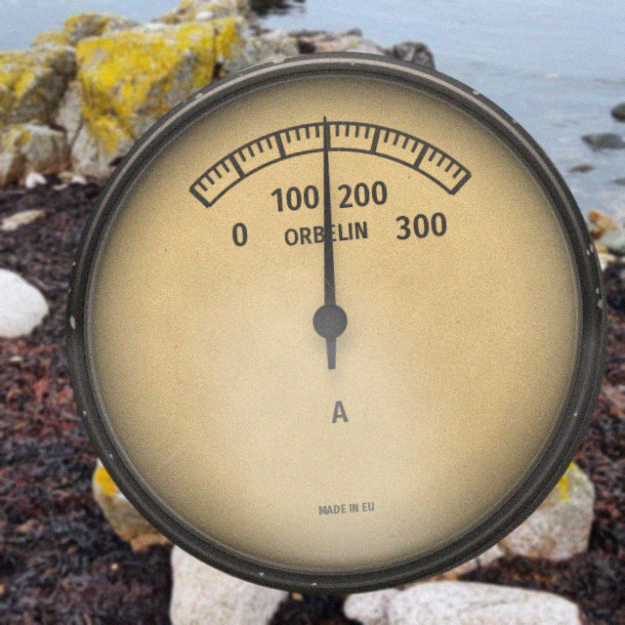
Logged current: 150A
